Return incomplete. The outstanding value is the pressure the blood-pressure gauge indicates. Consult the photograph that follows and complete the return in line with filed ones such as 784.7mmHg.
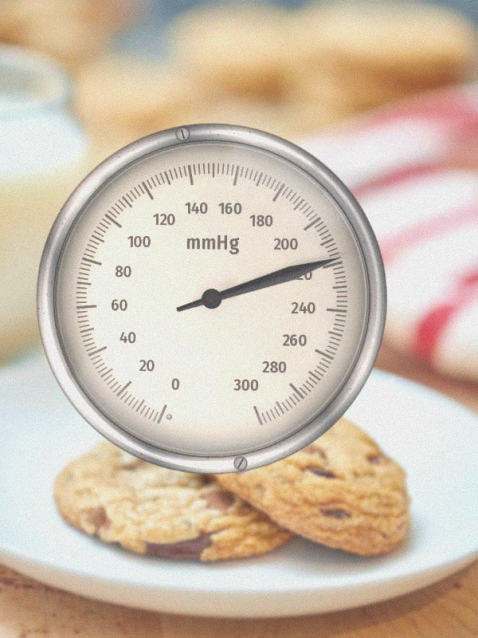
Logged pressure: 218mmHg
